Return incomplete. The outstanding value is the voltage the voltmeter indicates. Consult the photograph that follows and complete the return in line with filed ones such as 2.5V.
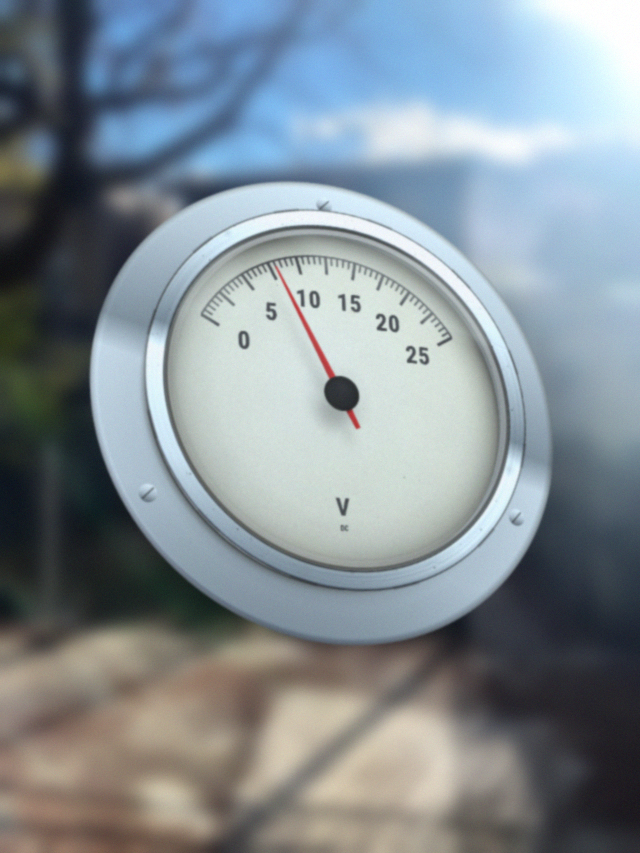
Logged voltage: 7.5V
